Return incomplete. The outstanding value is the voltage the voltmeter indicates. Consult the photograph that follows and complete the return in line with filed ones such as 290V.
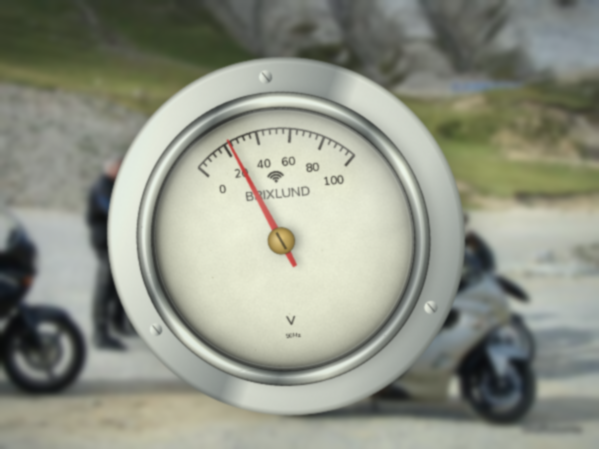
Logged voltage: 24V
